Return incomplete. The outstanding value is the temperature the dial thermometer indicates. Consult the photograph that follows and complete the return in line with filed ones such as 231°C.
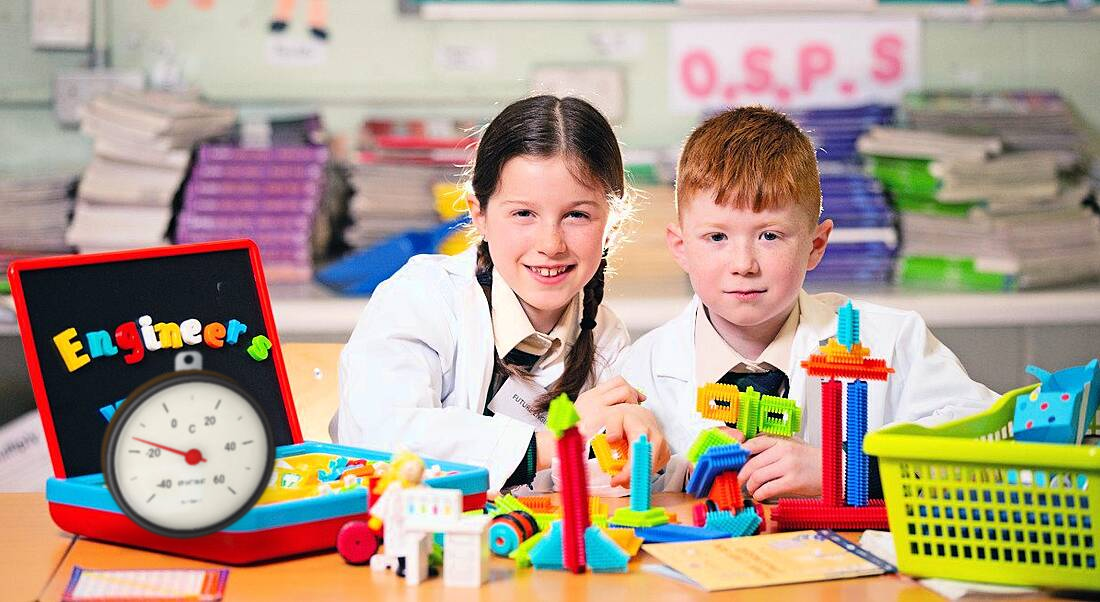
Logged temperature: -15°C
